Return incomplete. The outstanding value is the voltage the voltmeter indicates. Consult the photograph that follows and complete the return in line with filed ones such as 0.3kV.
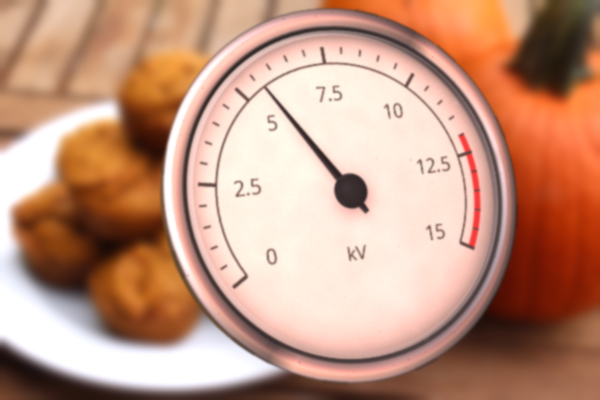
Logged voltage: 5.5kV
